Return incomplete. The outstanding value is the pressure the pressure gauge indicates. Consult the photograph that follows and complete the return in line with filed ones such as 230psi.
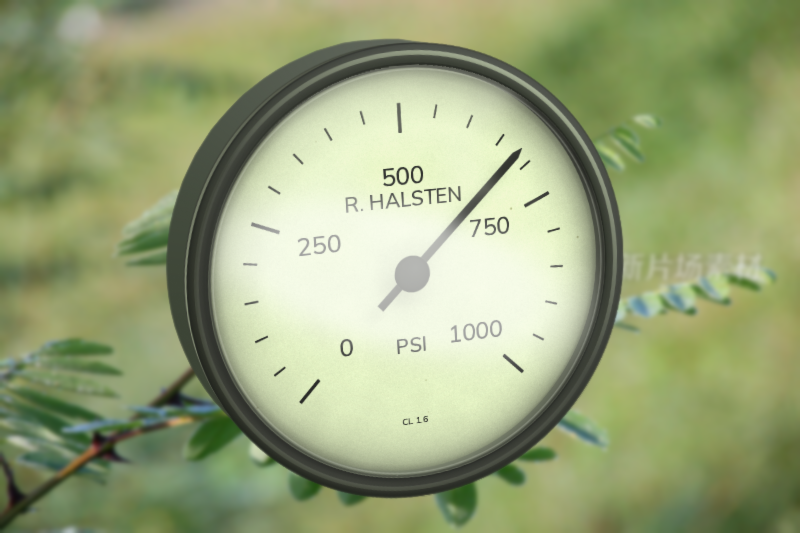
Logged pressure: 675psi
